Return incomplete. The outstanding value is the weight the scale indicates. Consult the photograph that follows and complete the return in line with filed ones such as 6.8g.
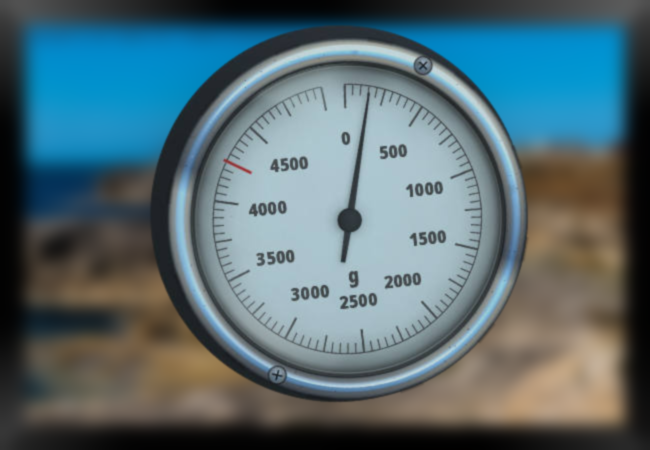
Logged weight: 150g
